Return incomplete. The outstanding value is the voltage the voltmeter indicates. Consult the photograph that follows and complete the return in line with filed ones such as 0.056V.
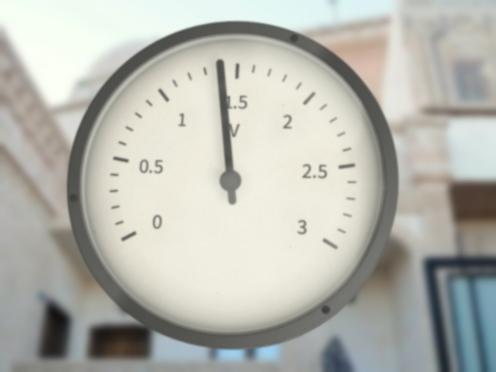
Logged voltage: 1.4V
